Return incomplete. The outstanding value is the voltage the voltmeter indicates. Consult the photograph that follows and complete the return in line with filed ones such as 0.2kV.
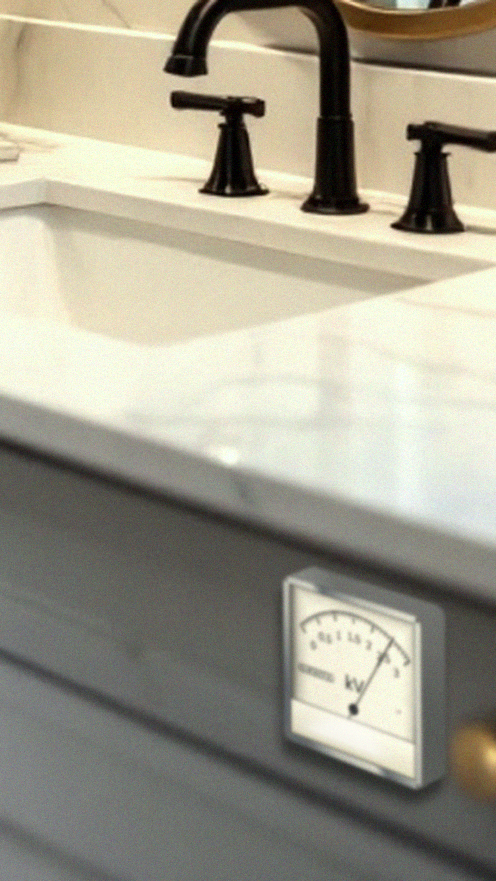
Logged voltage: 2.5kV
